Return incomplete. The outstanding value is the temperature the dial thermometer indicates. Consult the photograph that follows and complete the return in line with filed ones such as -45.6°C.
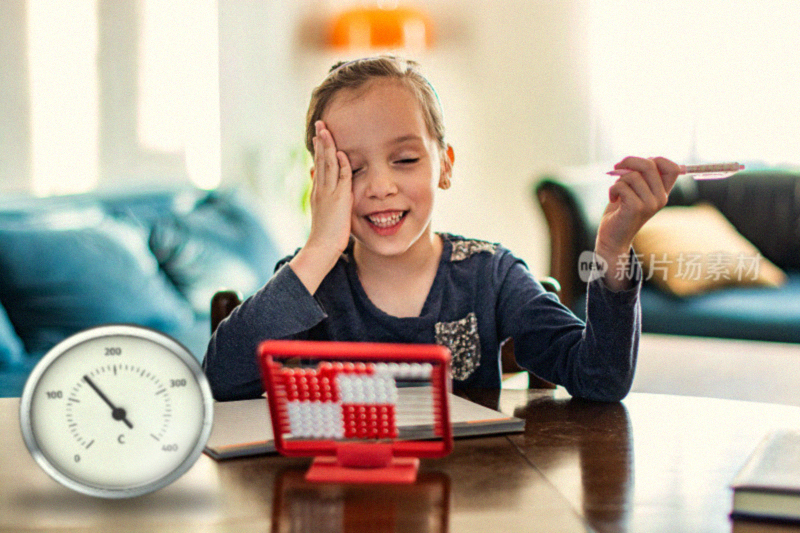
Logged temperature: 150°C
